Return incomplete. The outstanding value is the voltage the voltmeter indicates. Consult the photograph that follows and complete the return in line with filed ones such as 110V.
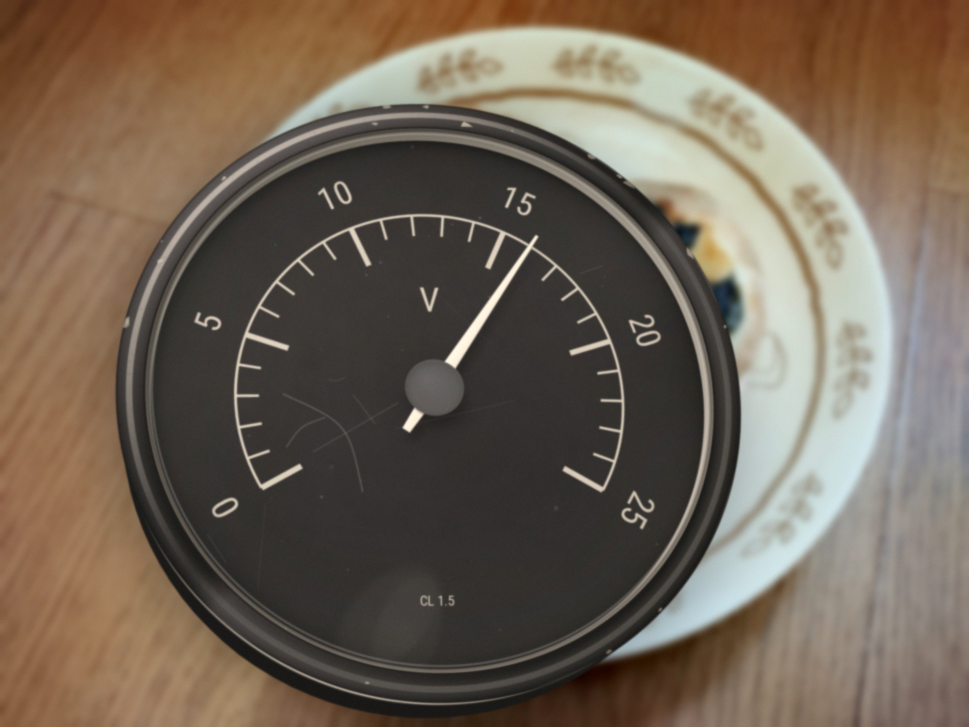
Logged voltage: 16V
